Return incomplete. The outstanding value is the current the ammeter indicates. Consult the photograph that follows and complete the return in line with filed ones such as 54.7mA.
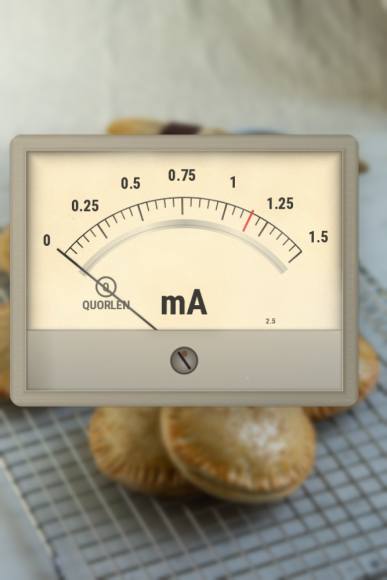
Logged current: 0mA
